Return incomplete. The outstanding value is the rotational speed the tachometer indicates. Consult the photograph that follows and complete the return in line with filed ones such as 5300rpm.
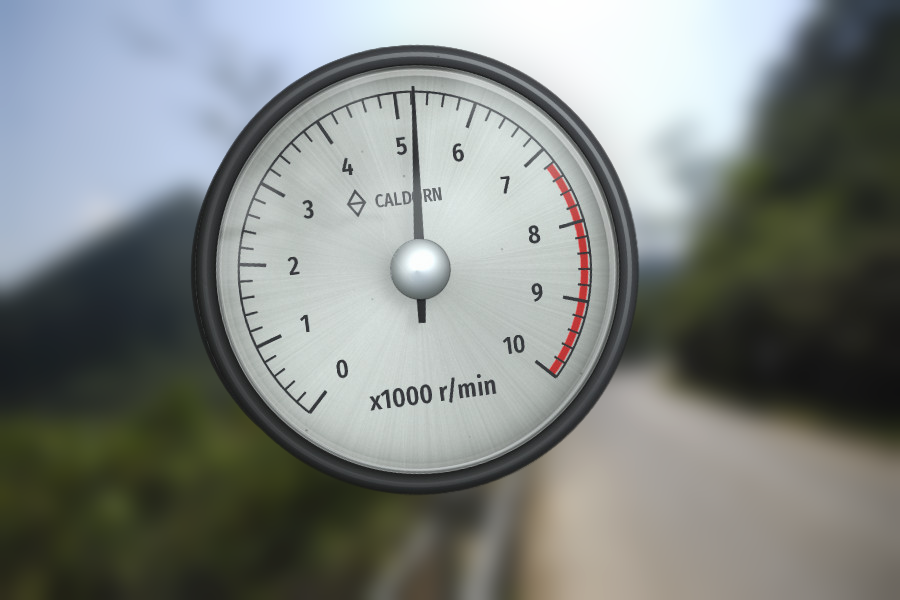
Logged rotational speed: 5200rpm
